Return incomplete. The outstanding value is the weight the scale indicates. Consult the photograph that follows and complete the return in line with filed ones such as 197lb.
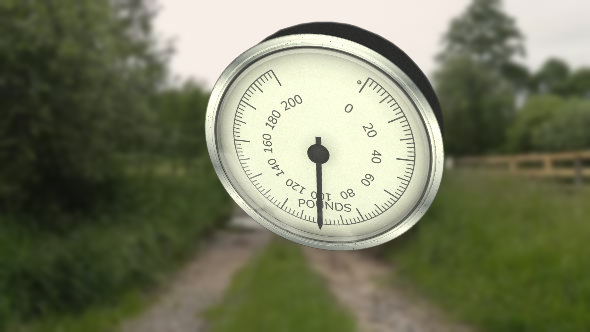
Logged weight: 100lb
